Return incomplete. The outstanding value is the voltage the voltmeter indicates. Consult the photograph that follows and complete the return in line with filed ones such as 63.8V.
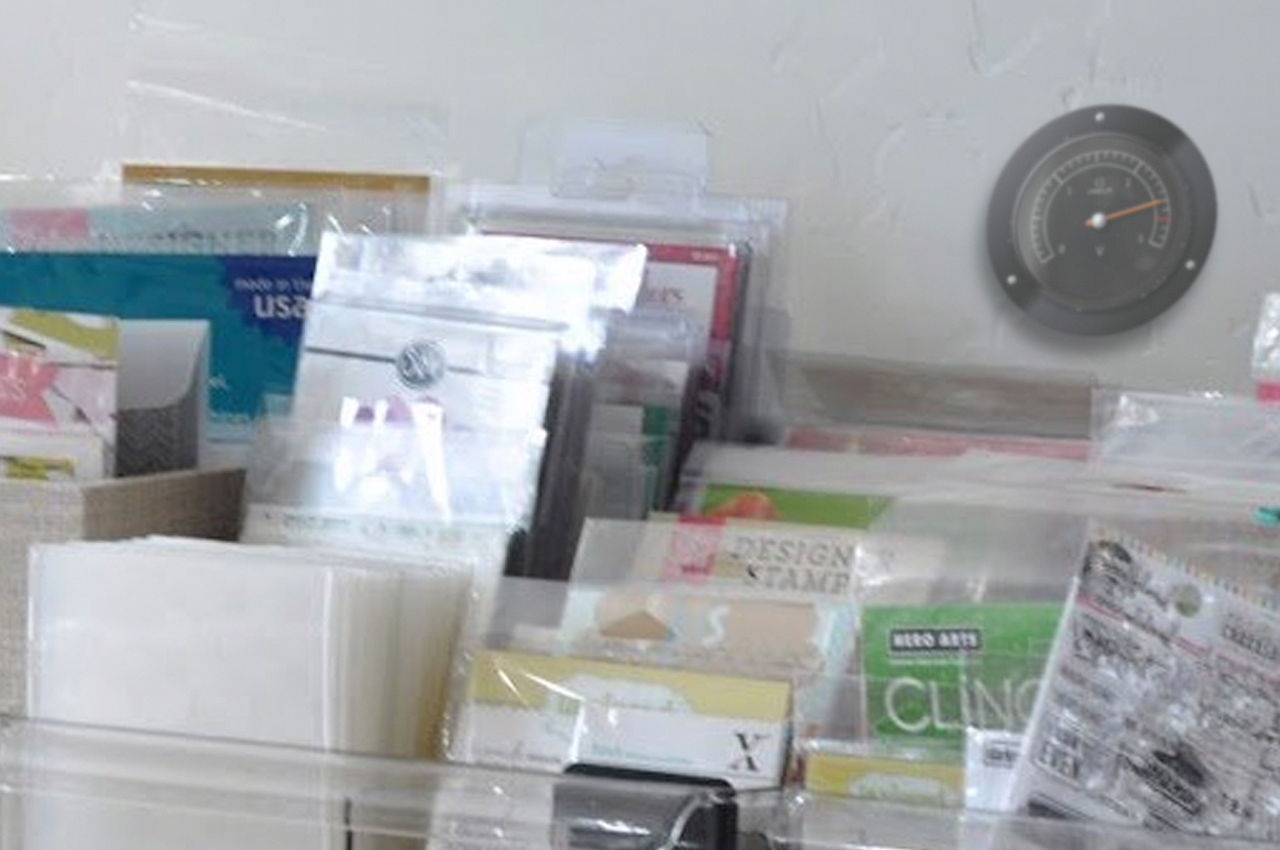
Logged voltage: 2.5V
